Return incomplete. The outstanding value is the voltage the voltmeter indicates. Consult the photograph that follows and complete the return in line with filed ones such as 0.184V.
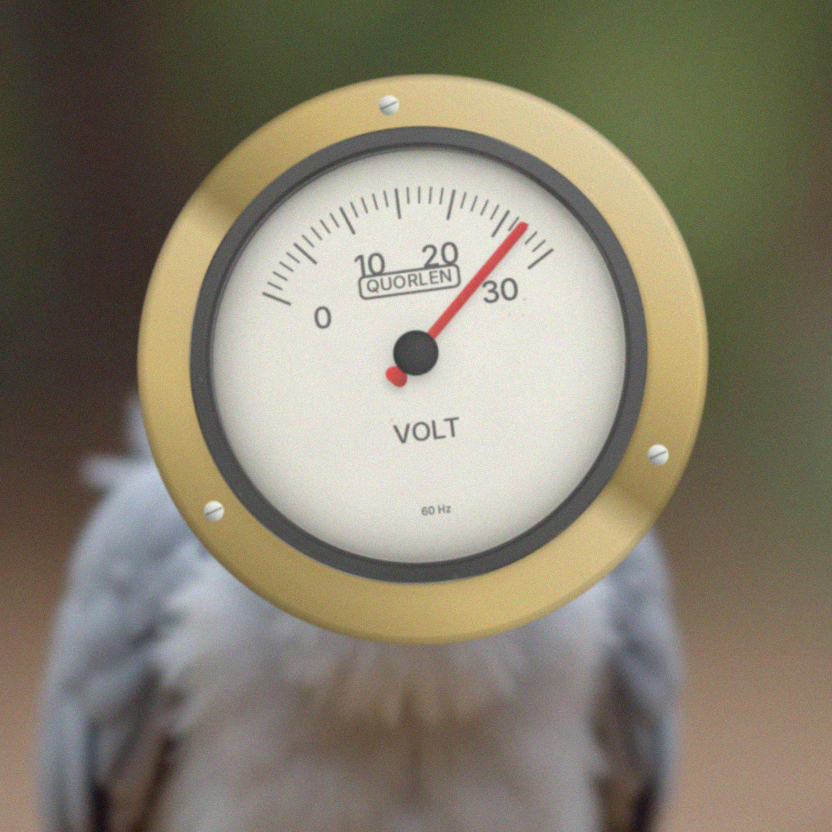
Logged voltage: 27V
